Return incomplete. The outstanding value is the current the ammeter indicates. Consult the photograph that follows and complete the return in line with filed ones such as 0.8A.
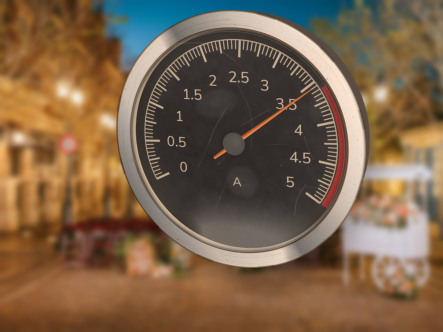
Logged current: 3.55A
